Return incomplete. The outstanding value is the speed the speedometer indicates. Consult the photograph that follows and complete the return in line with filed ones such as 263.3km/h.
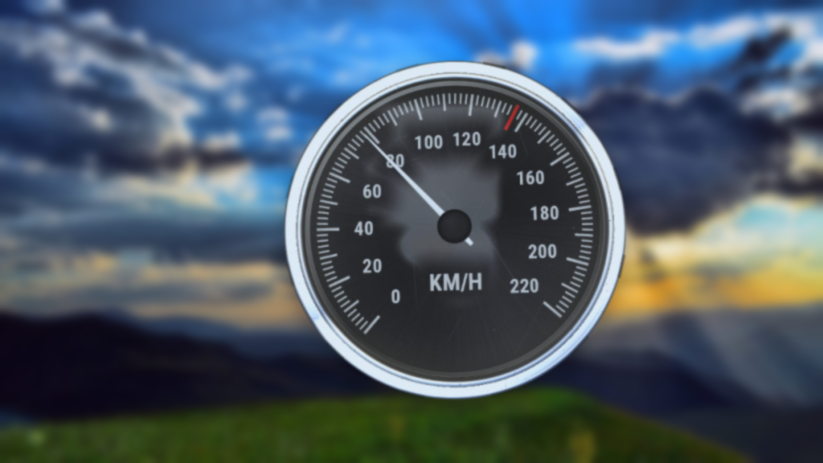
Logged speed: 78km/h
